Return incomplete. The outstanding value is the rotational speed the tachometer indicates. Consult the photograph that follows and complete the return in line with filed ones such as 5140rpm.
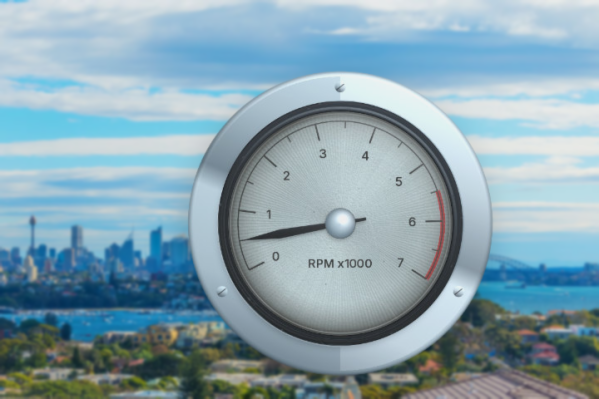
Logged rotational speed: 500rpm
